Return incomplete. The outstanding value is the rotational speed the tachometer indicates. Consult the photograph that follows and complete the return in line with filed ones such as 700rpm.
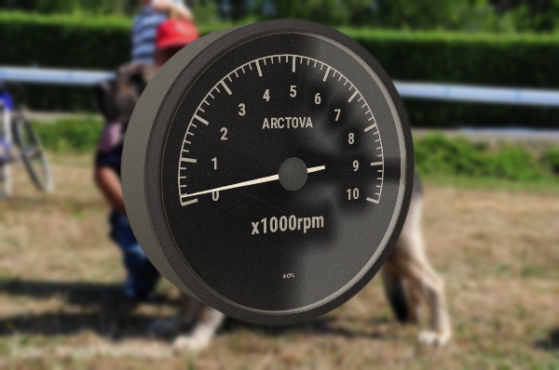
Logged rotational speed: 200rpm
